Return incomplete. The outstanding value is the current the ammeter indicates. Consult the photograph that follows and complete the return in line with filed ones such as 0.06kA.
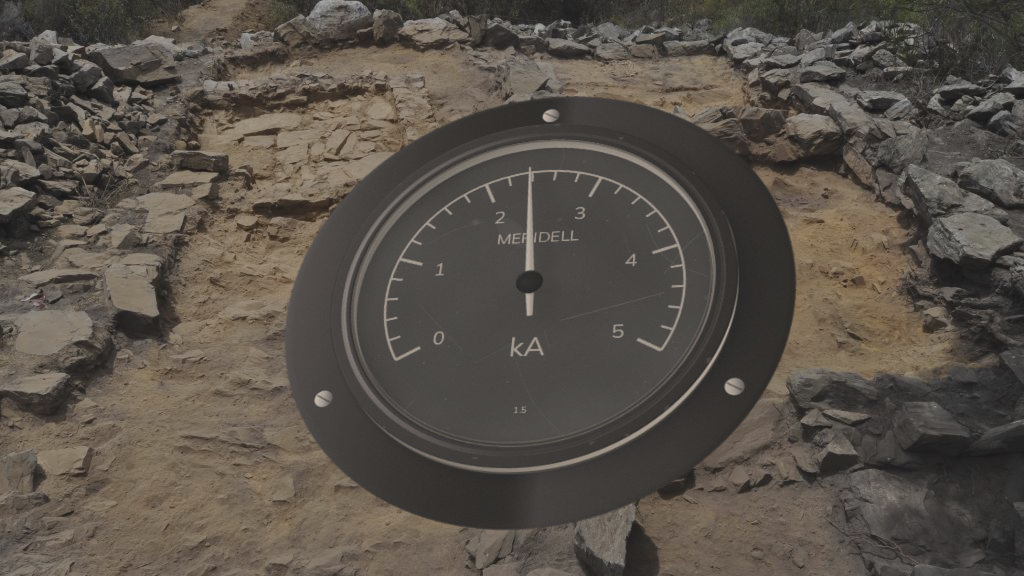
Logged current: 2.4kA
